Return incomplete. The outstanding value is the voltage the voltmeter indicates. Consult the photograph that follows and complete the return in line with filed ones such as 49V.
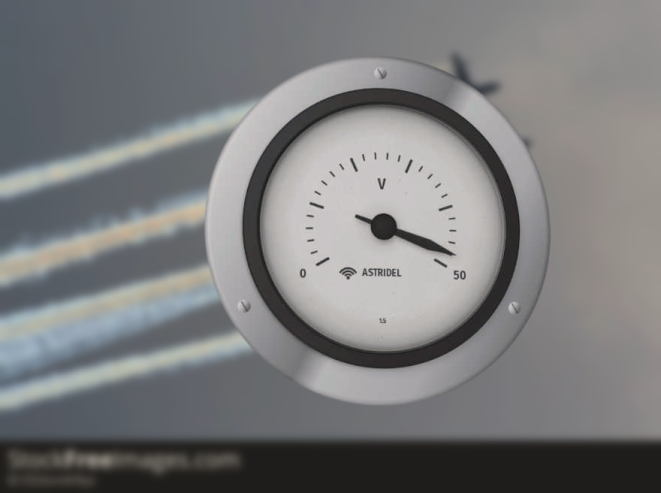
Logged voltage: 48V
